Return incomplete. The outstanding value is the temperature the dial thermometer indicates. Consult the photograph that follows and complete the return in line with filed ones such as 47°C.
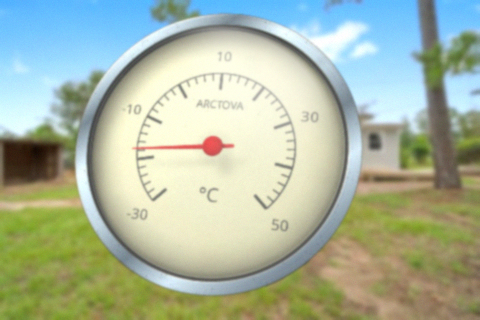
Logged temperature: -18°C
